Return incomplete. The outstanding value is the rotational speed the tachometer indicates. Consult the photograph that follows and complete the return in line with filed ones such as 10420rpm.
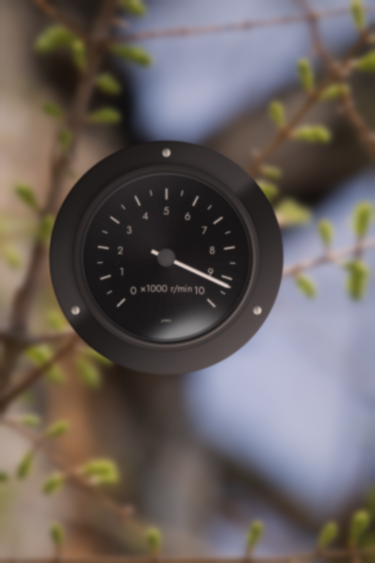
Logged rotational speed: 9250rpm
